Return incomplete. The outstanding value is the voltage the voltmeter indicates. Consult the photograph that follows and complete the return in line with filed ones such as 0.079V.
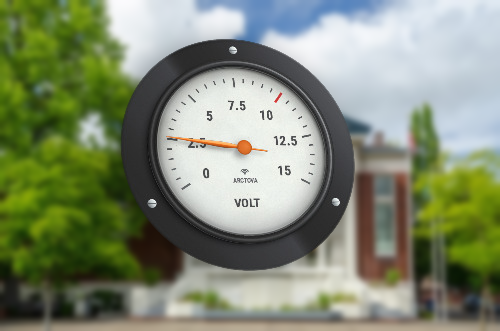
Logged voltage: 2.5V
